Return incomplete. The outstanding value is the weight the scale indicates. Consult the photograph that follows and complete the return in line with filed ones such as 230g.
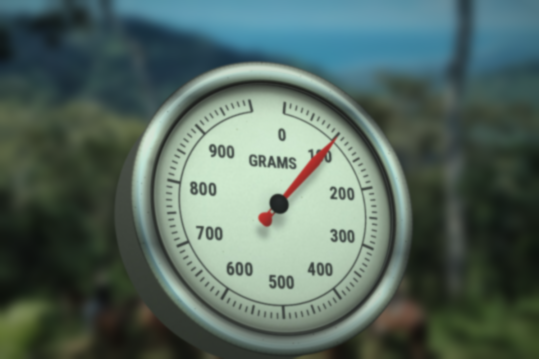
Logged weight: 100g
